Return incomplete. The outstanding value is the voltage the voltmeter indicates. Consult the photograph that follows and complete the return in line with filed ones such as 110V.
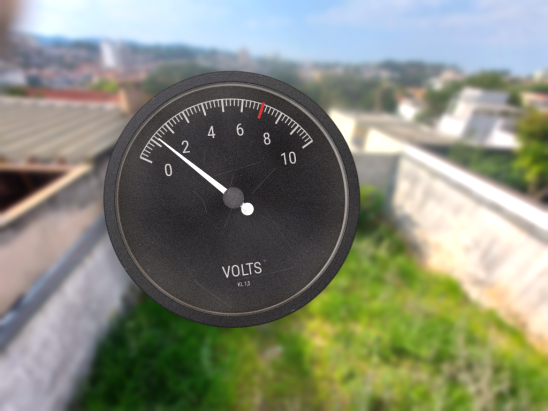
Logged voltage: 1.2V
